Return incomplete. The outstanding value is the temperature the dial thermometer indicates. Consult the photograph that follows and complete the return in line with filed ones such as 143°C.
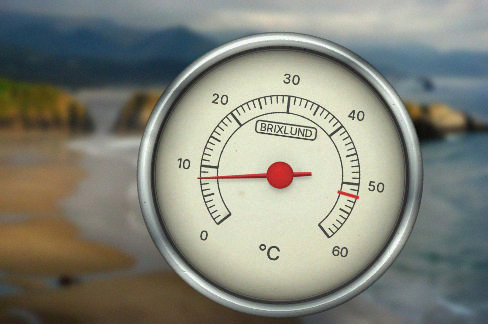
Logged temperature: 8°C
